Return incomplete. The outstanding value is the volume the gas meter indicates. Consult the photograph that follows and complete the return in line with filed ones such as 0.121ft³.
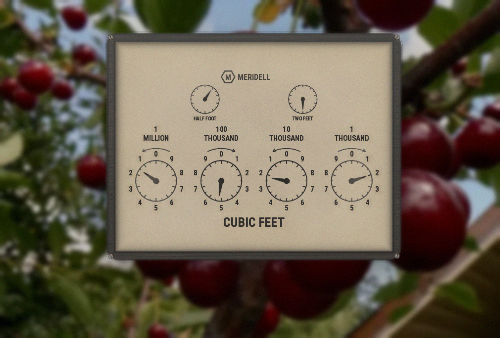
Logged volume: 152200ft³
